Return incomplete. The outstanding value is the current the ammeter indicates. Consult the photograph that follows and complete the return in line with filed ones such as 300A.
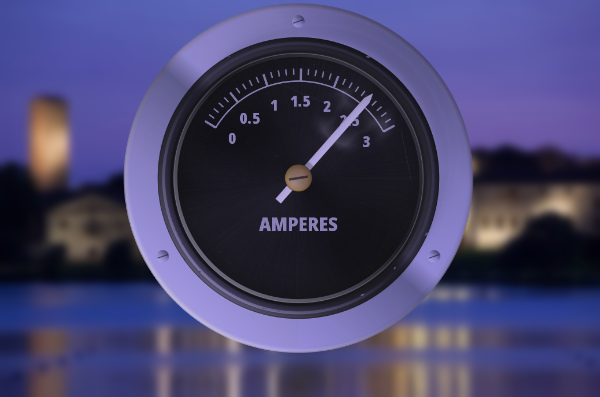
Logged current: 2.5A
